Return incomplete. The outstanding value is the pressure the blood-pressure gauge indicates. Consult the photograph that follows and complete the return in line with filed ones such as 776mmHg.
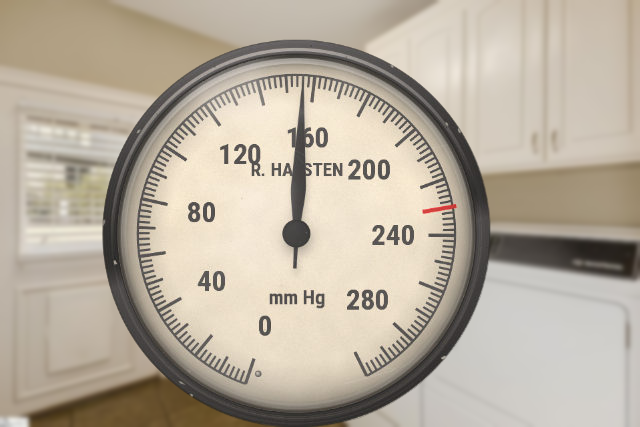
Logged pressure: 156mmHg
